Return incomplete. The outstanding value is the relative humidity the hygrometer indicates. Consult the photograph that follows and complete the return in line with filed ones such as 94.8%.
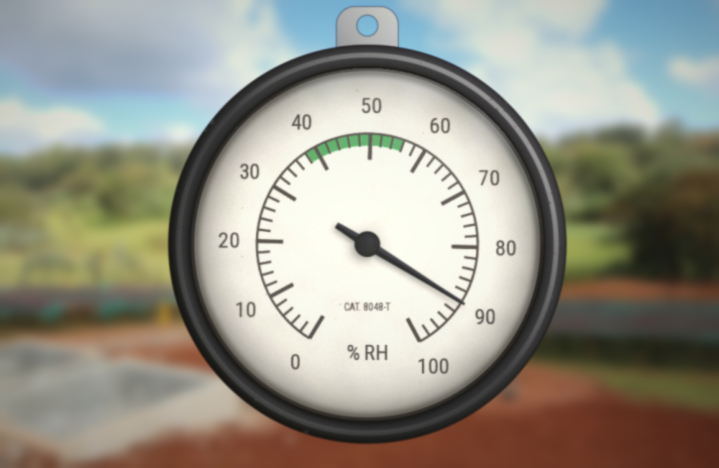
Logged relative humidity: 90%
